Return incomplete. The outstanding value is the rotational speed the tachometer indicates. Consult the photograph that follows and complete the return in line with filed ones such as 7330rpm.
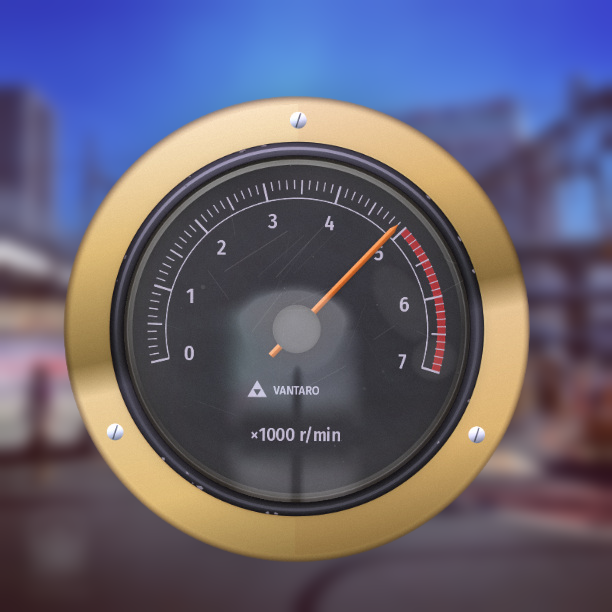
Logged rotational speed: 4900rpm
